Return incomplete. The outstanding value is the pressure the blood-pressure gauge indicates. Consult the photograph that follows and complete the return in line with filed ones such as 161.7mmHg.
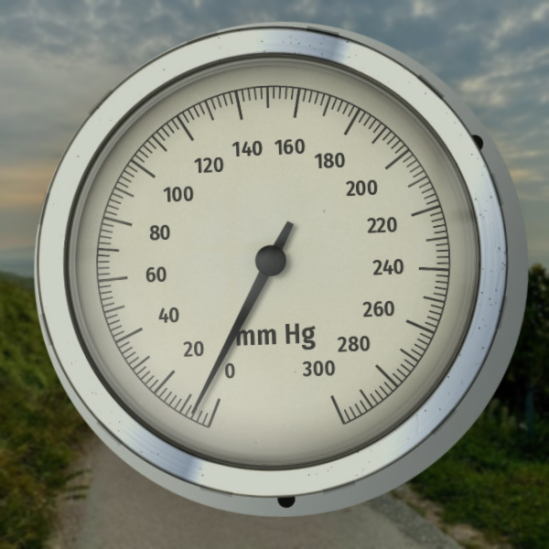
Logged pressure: 6mmHg
